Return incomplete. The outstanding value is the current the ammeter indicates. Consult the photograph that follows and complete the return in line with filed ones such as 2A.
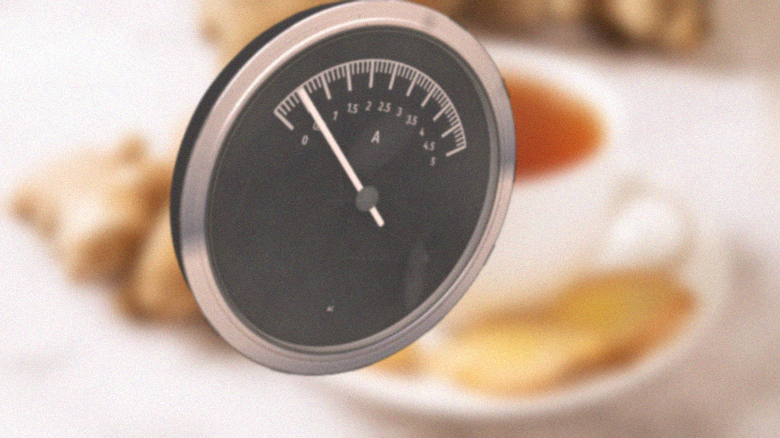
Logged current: 0.5A
